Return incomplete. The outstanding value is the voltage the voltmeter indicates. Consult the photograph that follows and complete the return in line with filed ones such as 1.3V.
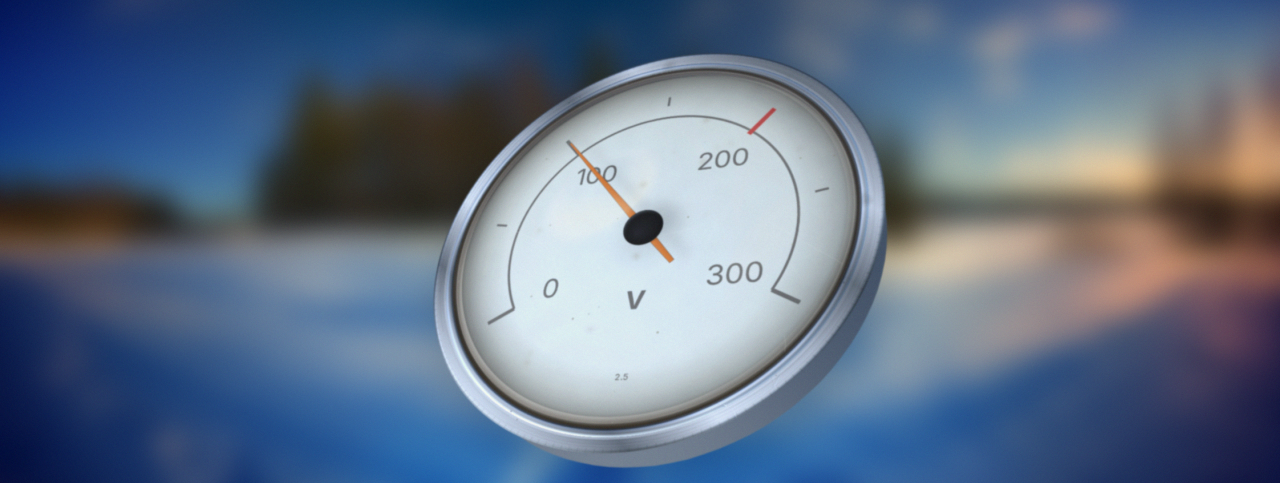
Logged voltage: 100V
